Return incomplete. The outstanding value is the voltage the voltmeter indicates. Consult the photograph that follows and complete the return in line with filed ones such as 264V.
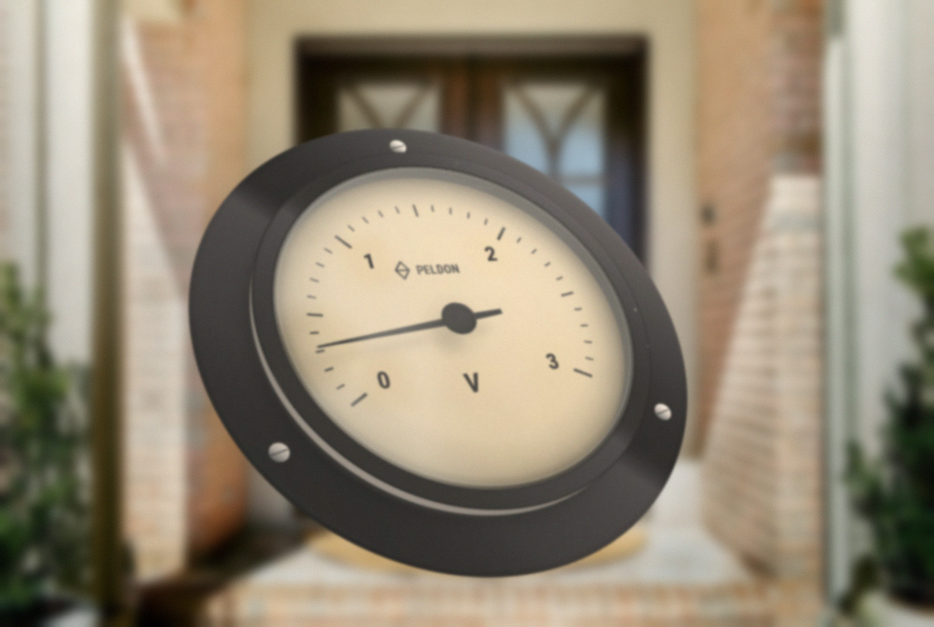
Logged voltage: 0.3V
